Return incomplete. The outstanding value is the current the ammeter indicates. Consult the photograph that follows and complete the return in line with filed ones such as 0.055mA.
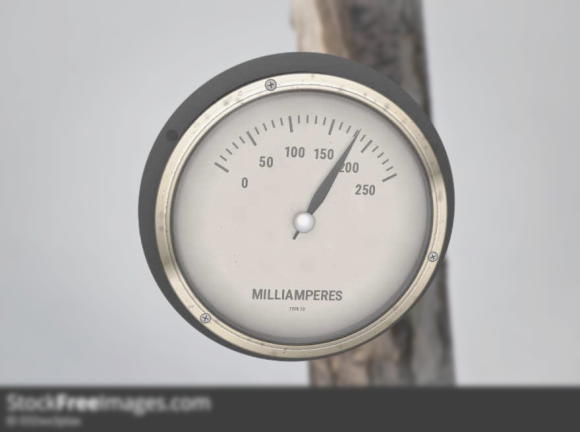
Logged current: 180mA
